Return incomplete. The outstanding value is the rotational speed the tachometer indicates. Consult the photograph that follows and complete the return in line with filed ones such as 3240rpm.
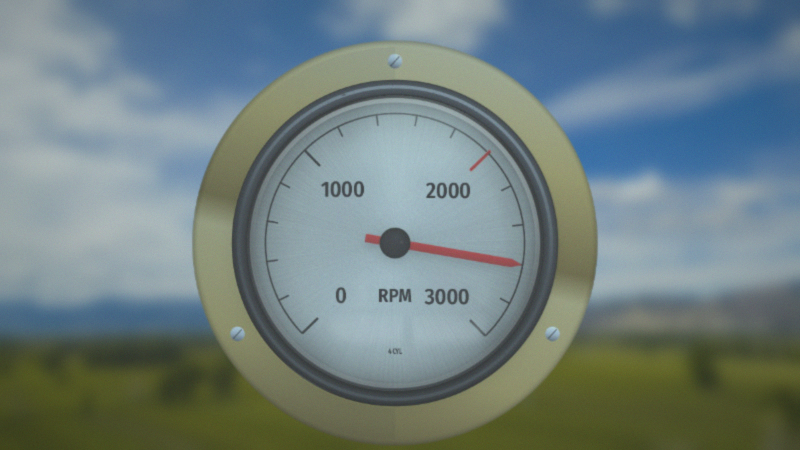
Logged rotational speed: 2600rpm
